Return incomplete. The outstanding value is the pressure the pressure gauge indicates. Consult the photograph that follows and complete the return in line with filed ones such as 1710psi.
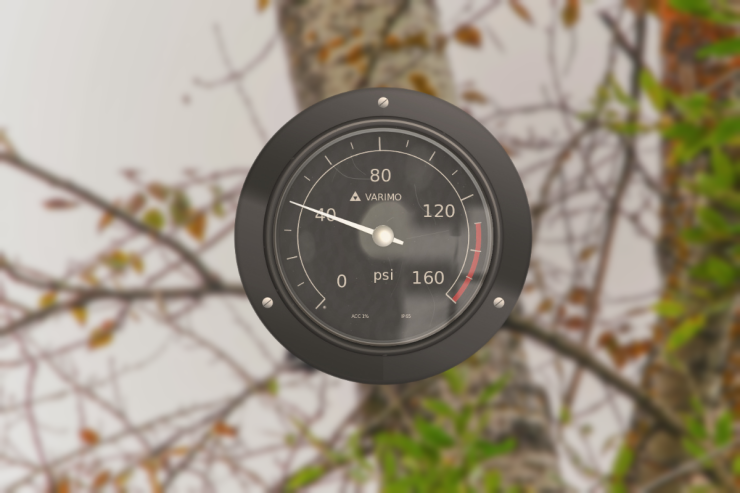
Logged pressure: 40psi
